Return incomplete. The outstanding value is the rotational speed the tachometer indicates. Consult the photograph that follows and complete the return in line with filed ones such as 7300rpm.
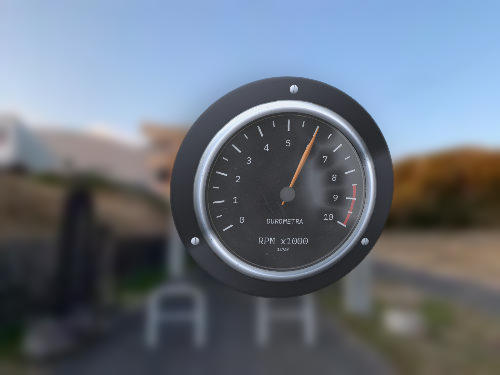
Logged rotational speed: 6000rpm
